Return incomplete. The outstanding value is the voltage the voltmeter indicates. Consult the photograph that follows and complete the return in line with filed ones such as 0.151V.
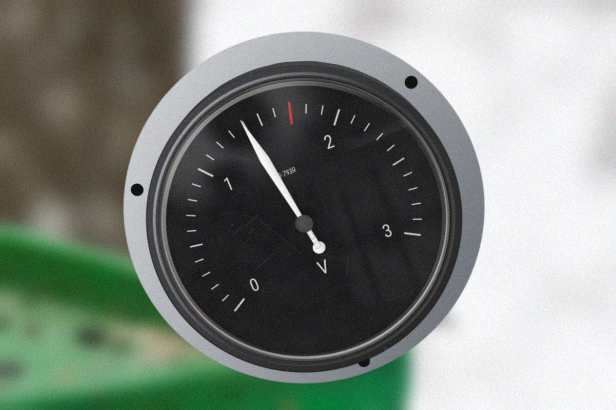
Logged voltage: 1.4V
